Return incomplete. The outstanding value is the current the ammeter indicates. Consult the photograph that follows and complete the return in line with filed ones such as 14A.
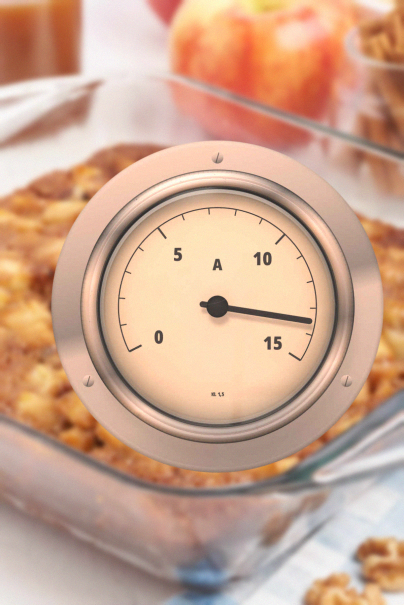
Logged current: 13.5A
